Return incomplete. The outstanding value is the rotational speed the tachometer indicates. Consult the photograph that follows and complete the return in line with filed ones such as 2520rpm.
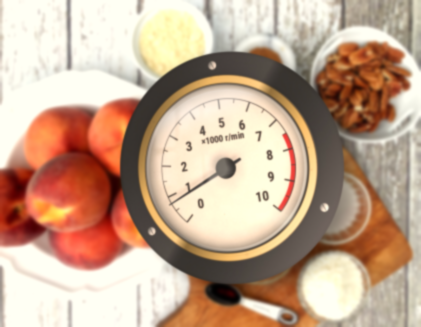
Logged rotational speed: 750rpm
